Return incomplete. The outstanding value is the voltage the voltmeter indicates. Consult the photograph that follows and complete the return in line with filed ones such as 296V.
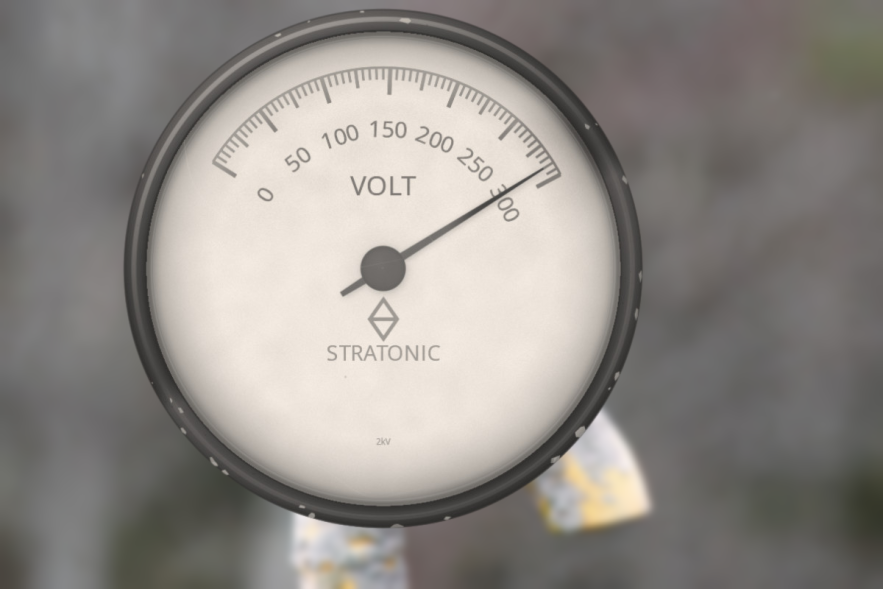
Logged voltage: 290V
